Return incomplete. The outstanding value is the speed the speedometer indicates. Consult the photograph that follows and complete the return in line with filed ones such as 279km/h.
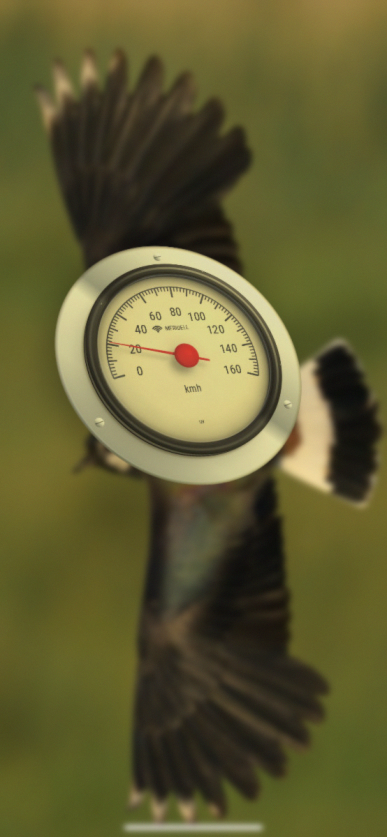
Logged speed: 20km/h
